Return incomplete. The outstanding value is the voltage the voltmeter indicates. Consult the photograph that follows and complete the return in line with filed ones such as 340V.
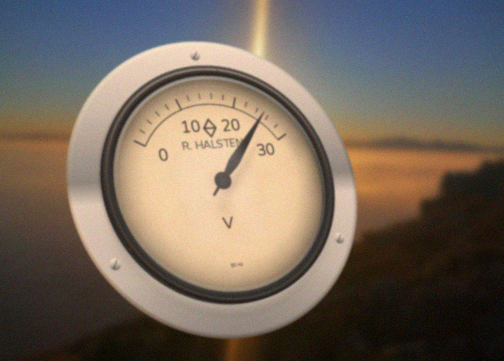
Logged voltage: 25V
